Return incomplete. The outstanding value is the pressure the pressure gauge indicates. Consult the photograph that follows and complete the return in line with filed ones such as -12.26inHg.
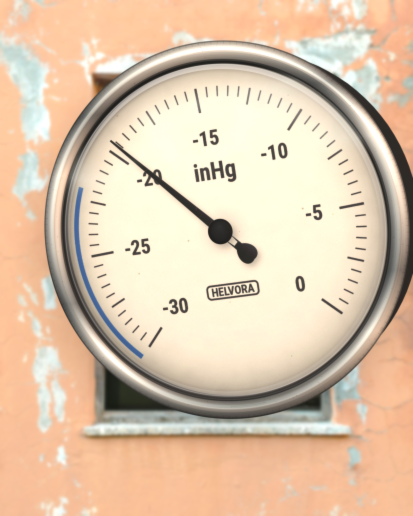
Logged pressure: -19.5inHg
